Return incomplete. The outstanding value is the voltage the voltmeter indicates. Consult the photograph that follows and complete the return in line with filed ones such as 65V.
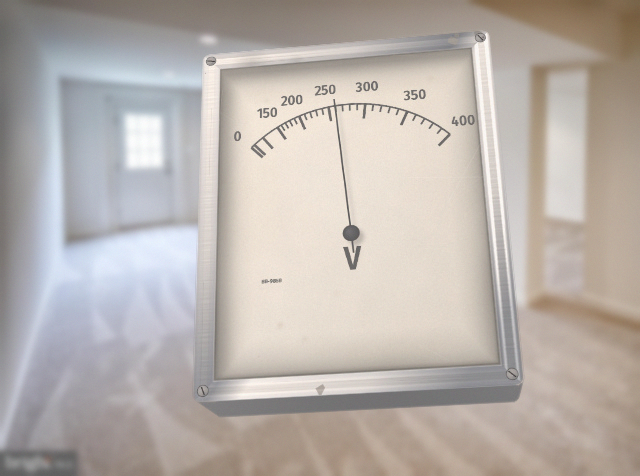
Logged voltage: 260V
